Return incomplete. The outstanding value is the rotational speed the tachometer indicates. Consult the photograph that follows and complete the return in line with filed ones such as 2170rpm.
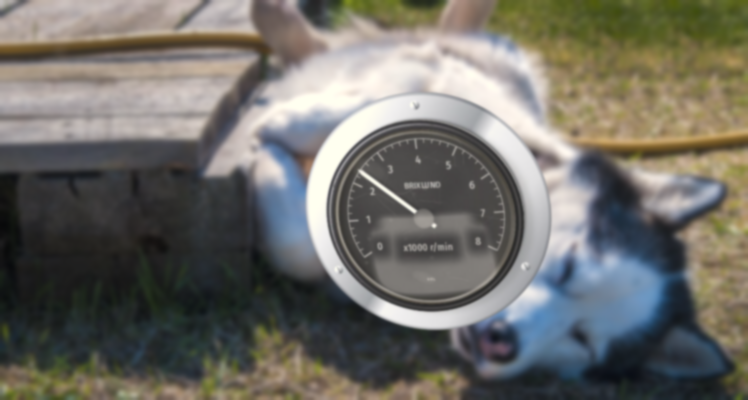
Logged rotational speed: 2400rpm
